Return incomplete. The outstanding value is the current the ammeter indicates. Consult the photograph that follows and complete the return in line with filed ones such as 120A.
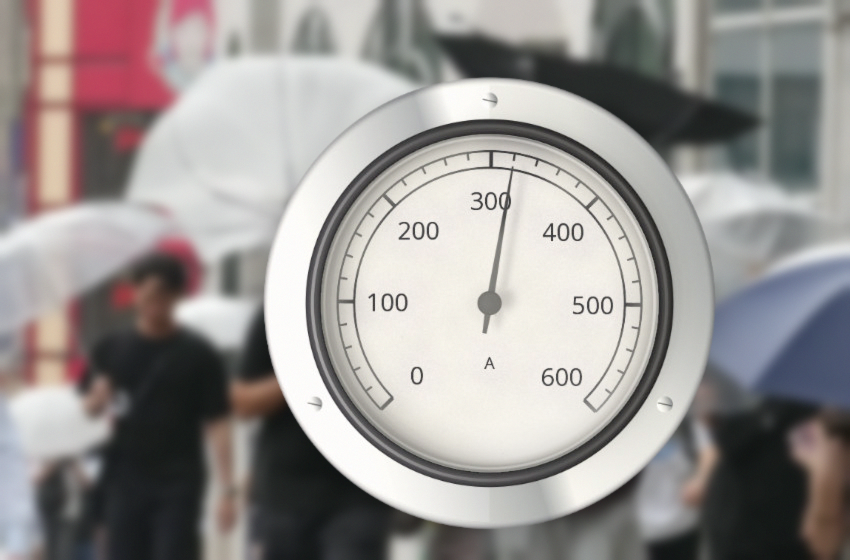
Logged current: 320A
